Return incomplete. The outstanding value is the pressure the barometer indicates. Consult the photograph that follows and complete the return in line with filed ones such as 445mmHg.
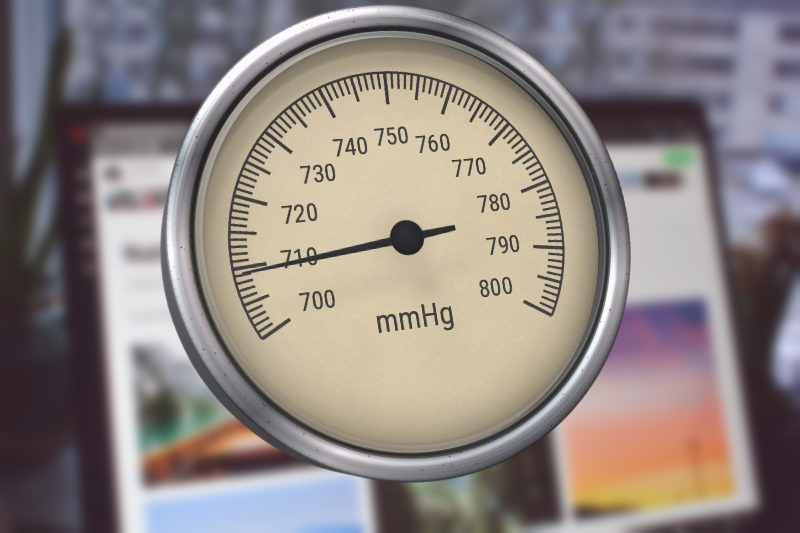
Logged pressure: 709mmHg
